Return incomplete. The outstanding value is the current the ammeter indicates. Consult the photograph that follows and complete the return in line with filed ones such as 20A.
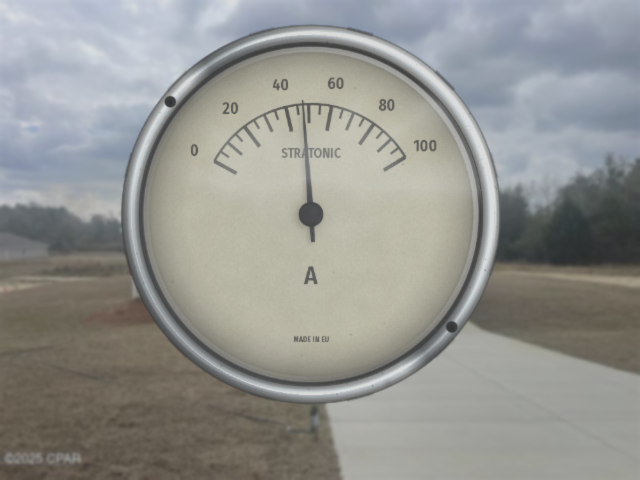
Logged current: 47.5A
